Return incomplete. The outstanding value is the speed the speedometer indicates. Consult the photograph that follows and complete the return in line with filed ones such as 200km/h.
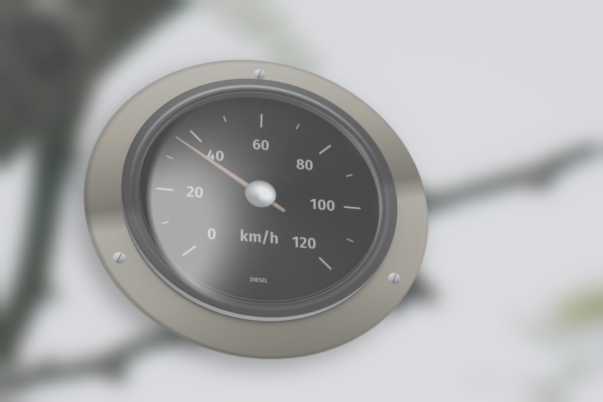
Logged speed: 35km/h
